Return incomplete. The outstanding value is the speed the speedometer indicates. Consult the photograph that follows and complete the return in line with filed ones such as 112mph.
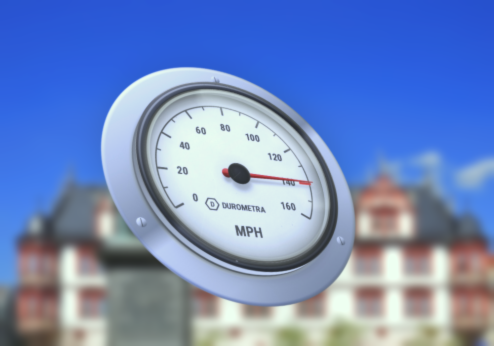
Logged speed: 140mph
